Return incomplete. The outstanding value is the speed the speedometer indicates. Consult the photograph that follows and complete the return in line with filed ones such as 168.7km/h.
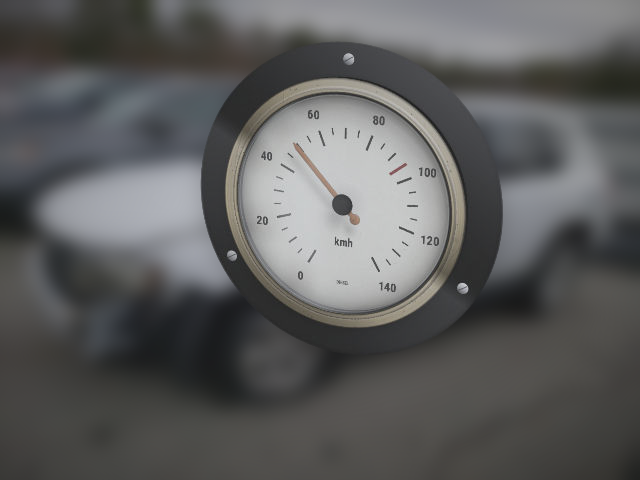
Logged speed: 50km/h
